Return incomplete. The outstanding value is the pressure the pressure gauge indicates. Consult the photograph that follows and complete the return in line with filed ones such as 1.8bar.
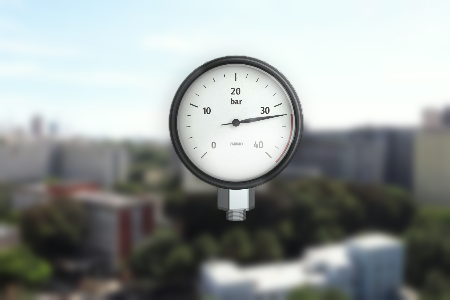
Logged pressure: 32bar
